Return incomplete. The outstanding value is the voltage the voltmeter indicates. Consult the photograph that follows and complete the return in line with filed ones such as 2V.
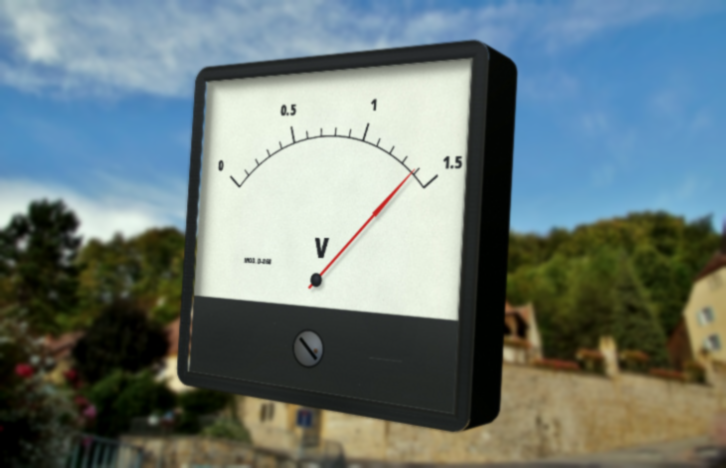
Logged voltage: 1.4V
